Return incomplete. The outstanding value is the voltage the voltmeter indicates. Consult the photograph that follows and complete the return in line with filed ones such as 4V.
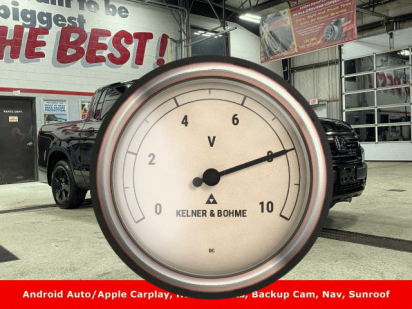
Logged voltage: 8V
